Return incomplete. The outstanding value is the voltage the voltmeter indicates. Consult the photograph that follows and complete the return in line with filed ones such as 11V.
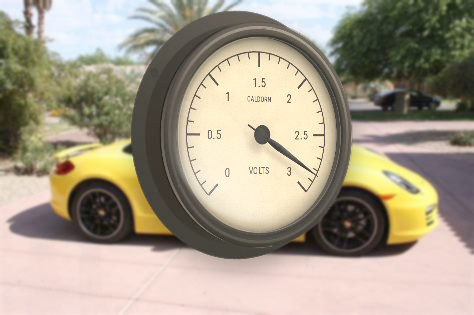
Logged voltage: 2.85V
